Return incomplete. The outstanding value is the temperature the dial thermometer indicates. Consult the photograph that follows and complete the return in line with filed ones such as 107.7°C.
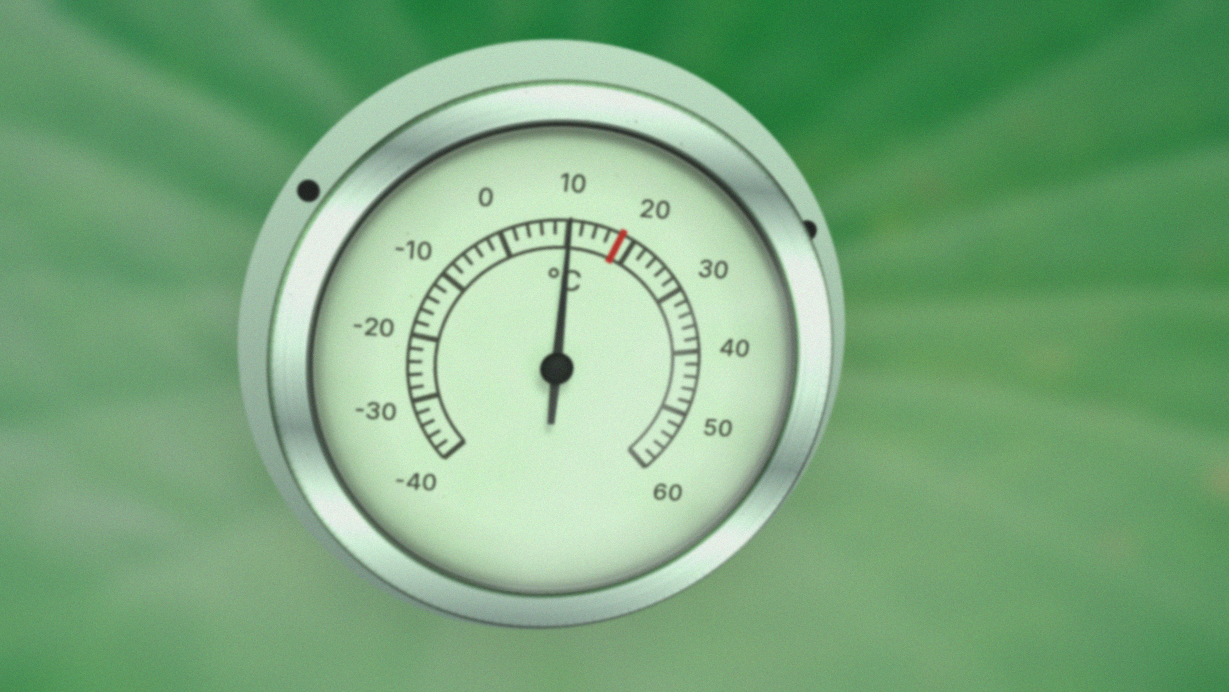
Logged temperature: 10°C
